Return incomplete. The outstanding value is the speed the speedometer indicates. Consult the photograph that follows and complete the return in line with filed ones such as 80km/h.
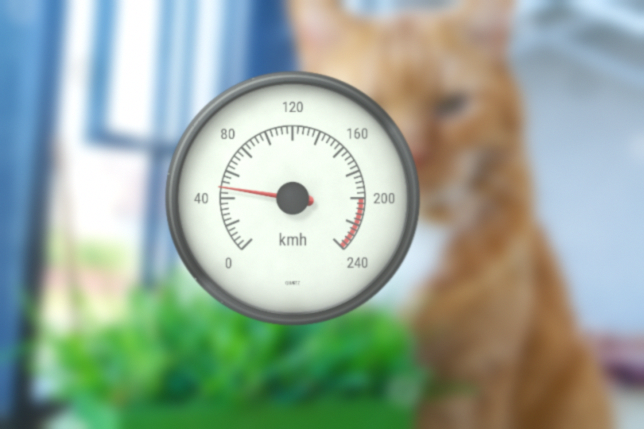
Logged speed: 48km/h
